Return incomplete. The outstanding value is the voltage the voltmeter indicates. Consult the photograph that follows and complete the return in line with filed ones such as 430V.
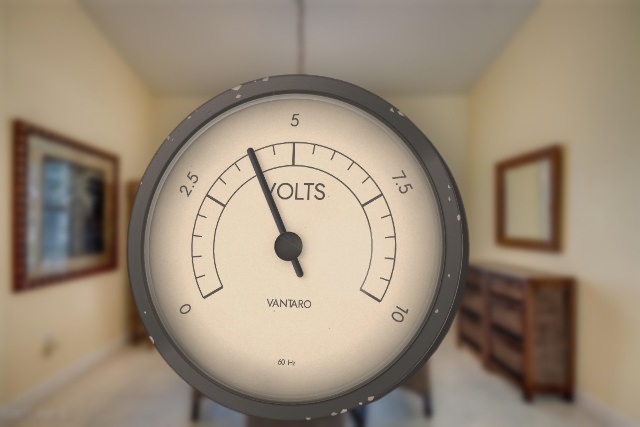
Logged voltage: 4V
